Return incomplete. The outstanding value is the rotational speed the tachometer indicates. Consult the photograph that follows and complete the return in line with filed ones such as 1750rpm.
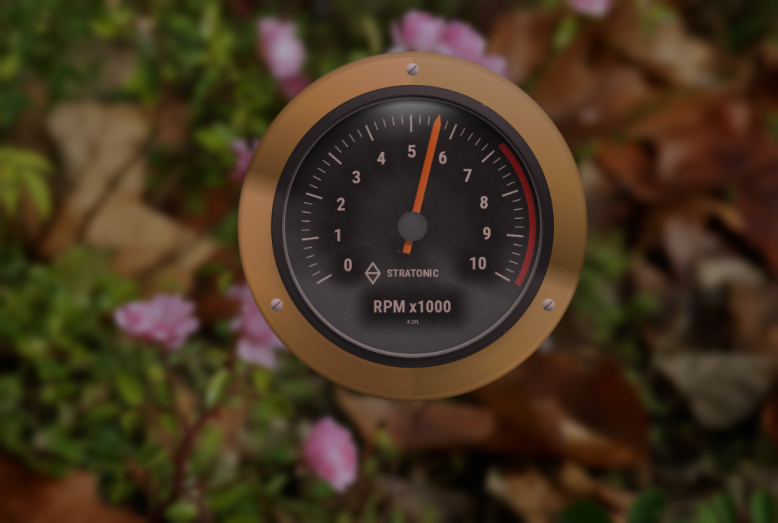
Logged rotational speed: 5600rpm
